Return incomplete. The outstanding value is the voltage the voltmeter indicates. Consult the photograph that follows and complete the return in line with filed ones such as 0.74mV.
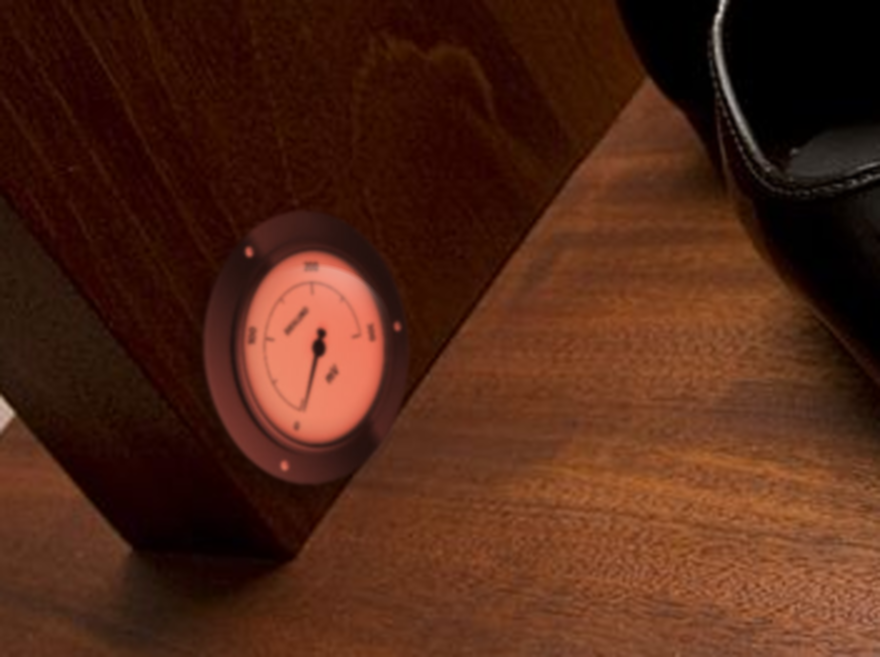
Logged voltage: 0mV
